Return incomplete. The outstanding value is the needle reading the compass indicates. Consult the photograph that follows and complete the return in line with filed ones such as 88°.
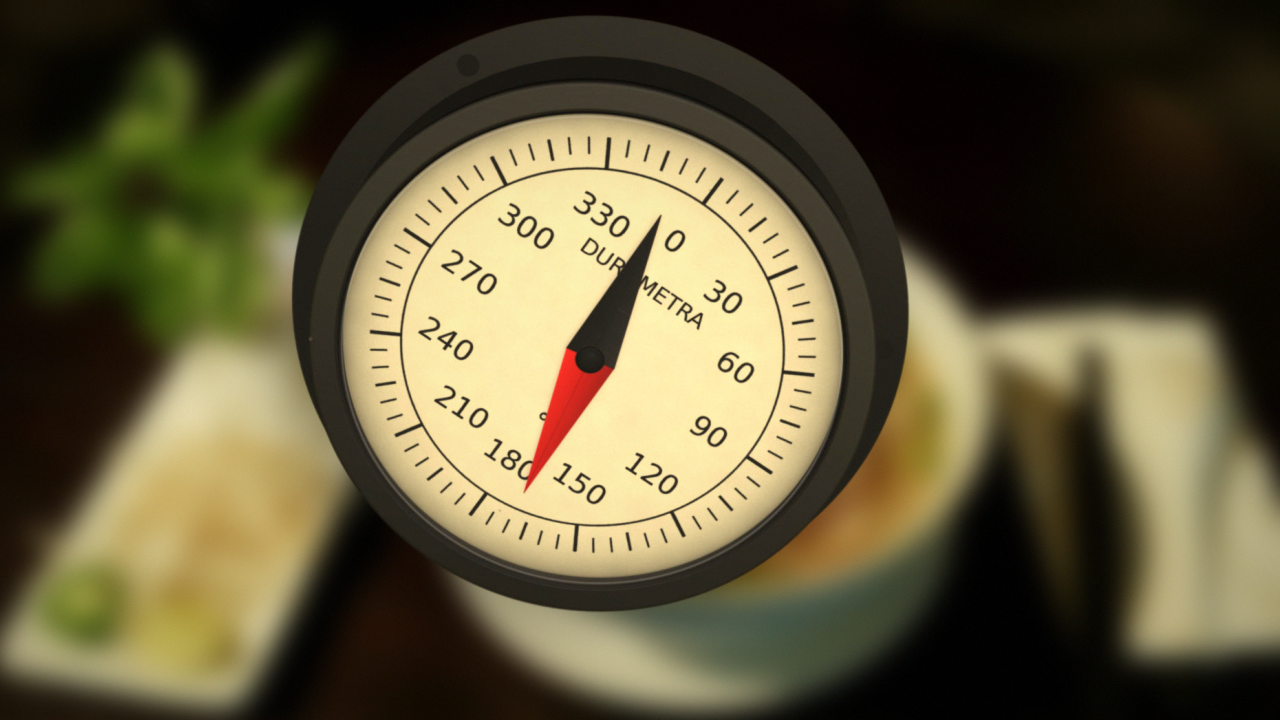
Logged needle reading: 170°
